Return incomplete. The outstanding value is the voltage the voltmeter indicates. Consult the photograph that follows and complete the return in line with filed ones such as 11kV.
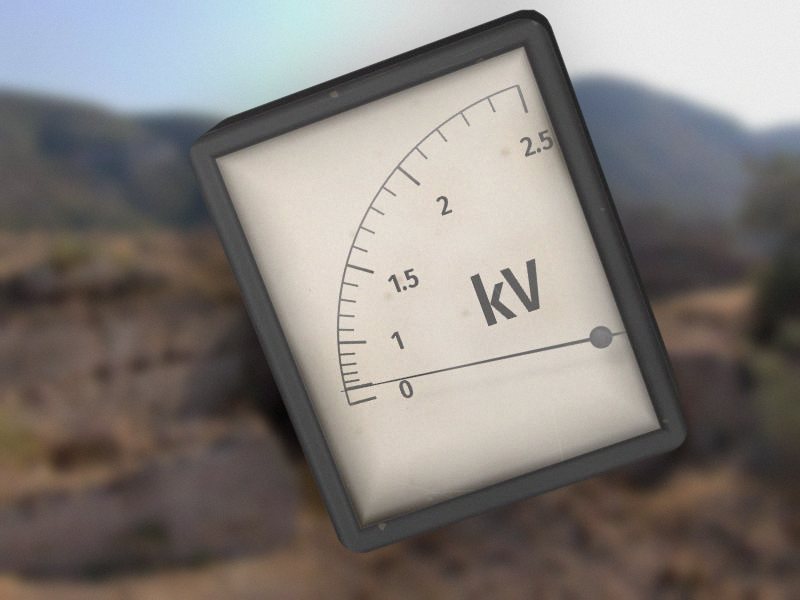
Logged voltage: 0.5kV
